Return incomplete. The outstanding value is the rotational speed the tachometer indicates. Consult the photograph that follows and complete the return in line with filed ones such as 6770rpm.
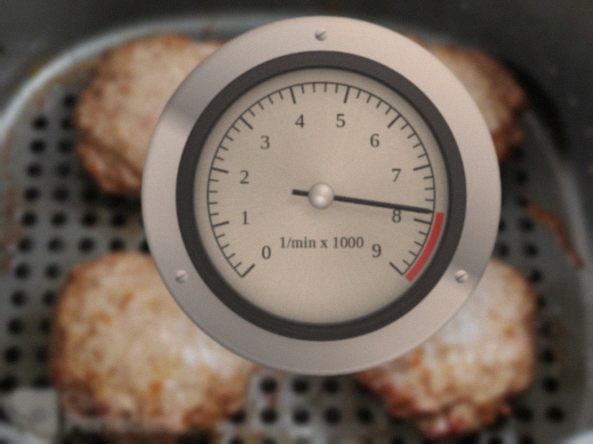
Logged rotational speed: 7800rpm
